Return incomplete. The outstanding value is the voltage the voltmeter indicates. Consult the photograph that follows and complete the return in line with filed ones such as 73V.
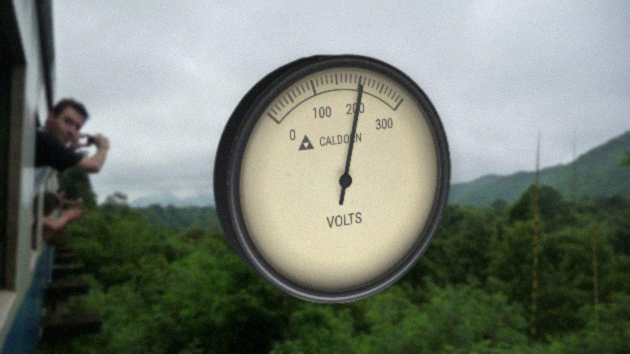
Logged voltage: 200V
